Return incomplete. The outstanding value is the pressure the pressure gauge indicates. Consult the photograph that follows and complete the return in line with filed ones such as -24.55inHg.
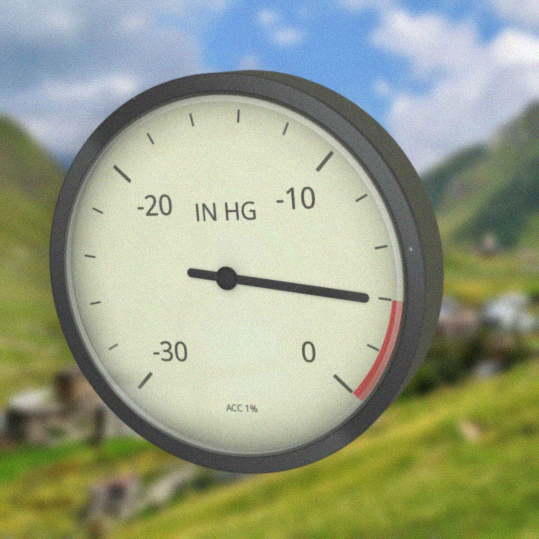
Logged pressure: -4inHg
